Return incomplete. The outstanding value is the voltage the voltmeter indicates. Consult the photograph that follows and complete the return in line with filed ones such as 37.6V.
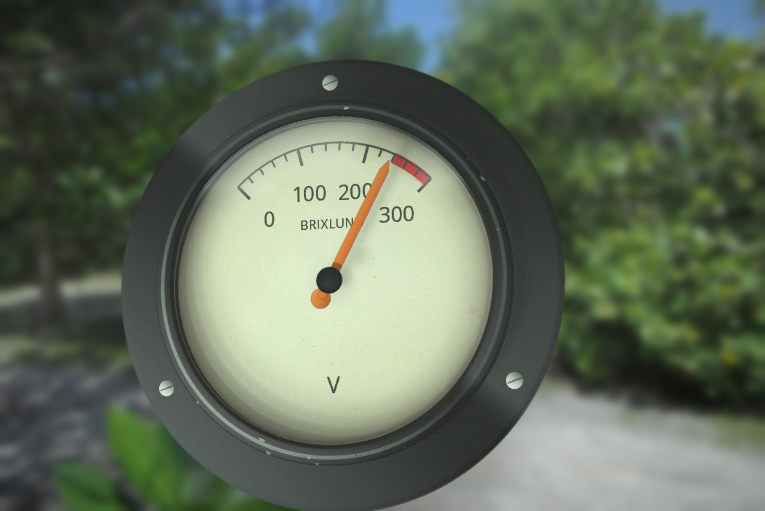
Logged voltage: 240V
